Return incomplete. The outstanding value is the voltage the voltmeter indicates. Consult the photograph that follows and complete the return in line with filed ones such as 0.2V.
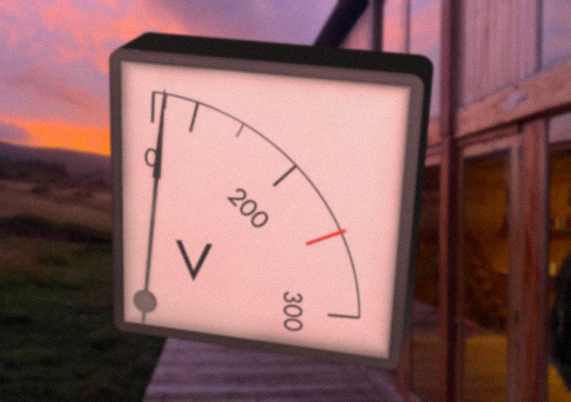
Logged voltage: 50V
